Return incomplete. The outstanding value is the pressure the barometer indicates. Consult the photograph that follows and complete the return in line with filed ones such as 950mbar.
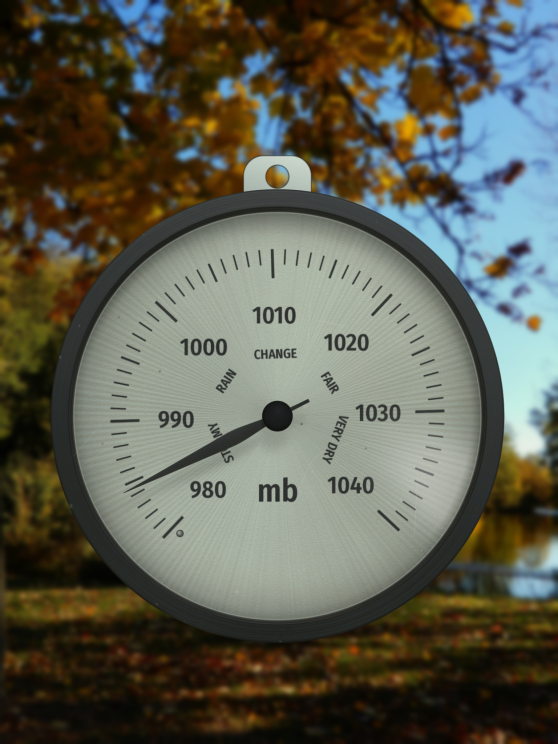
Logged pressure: 984.5mbar
